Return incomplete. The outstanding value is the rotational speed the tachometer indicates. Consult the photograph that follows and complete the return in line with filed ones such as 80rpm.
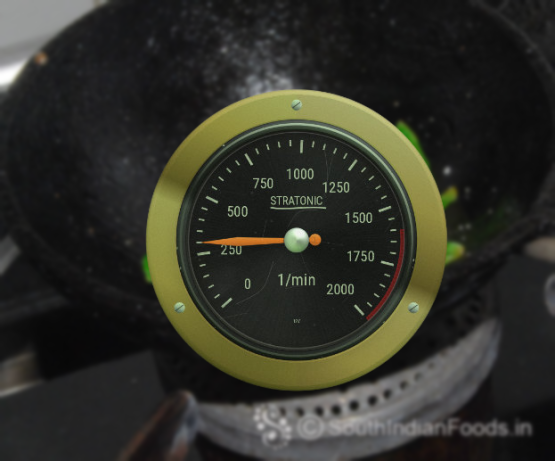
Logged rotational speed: 300rpm
